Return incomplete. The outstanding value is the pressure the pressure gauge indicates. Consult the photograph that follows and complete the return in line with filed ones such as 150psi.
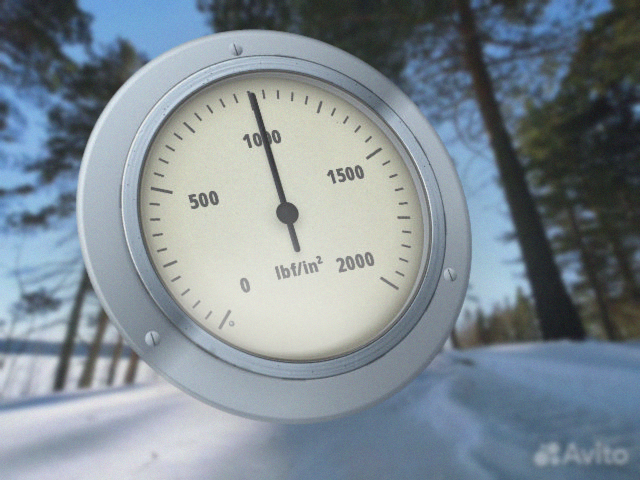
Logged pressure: 1000psi
